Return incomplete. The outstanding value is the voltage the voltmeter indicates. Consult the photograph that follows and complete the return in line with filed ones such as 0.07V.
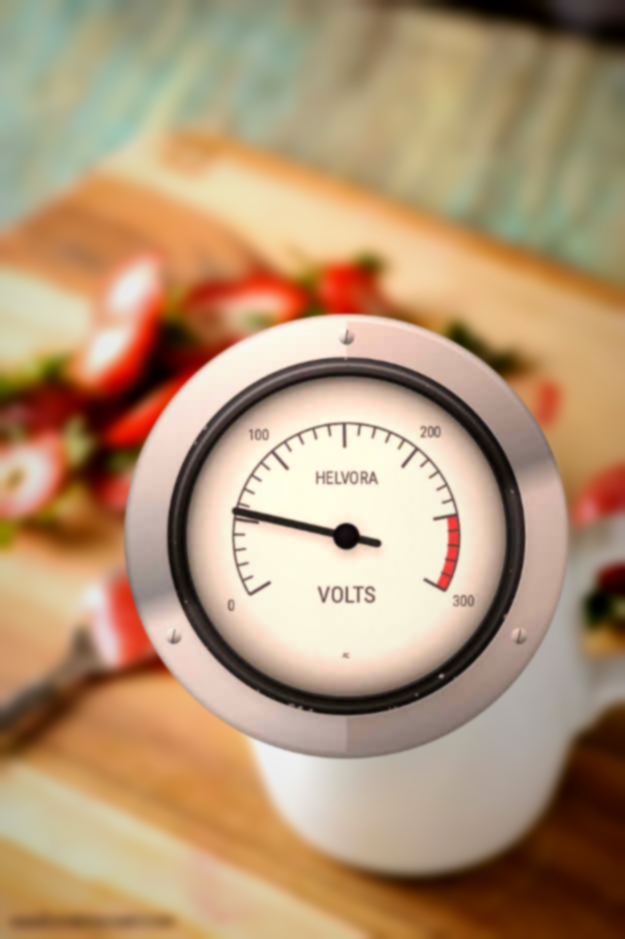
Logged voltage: 55V
